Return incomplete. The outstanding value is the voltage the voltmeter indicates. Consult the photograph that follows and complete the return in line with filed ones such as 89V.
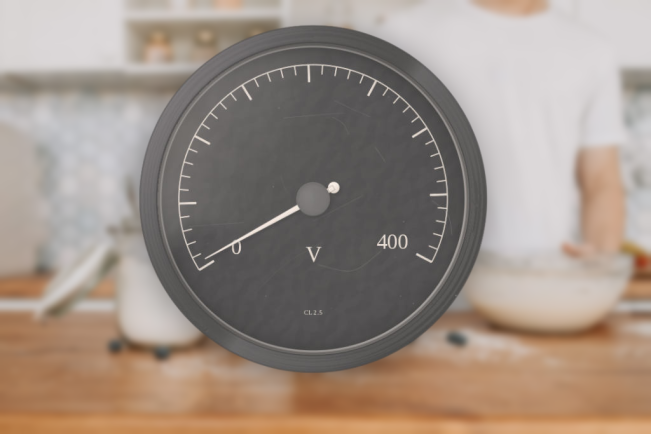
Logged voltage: 5V
